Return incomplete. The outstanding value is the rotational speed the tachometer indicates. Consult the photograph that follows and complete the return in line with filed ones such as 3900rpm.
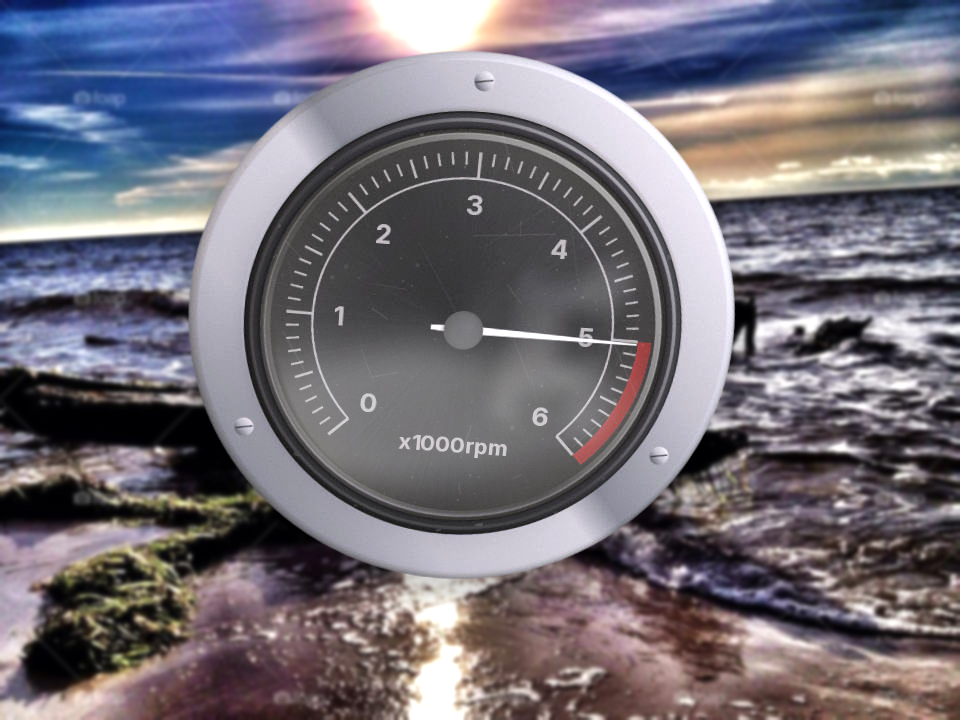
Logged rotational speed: 5000rpm
